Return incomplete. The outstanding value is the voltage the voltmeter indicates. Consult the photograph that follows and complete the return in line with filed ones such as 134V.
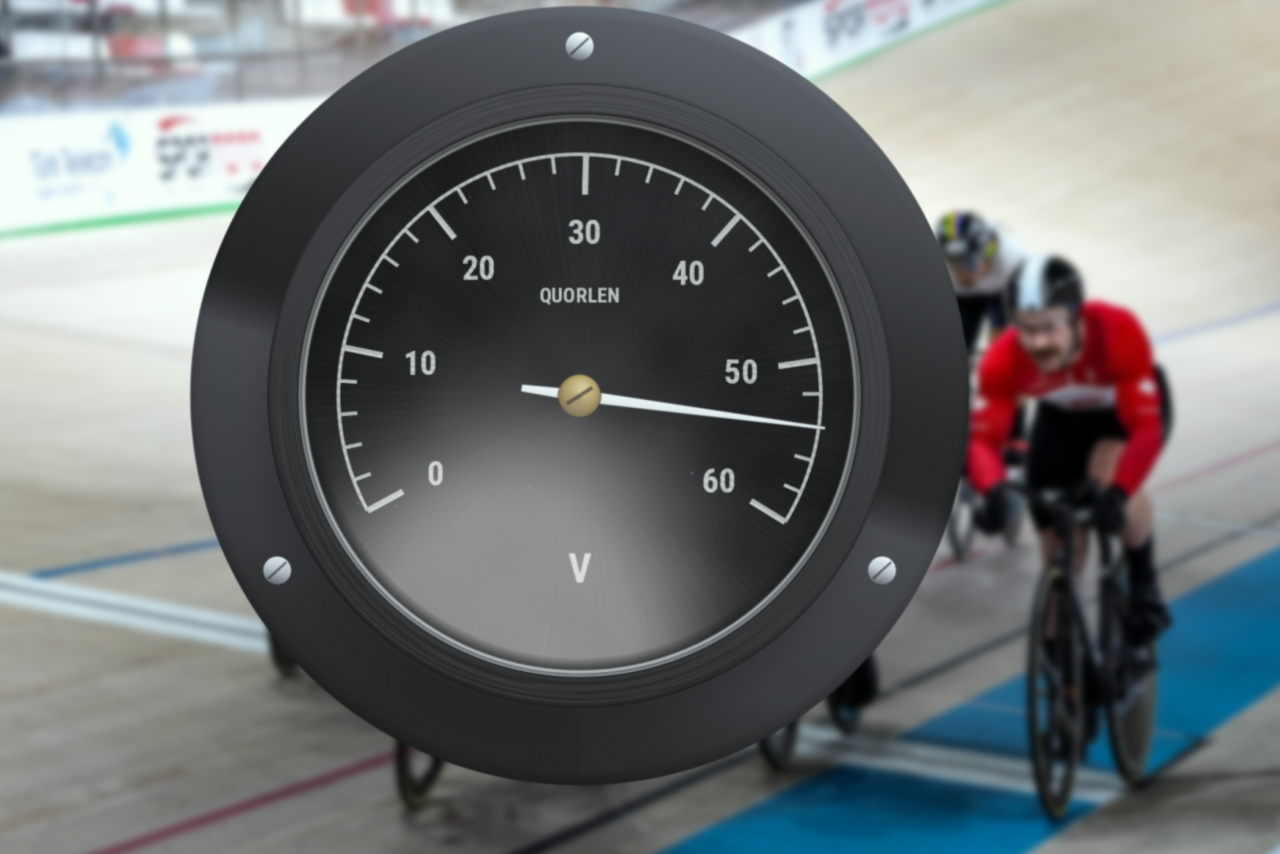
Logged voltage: 54V
